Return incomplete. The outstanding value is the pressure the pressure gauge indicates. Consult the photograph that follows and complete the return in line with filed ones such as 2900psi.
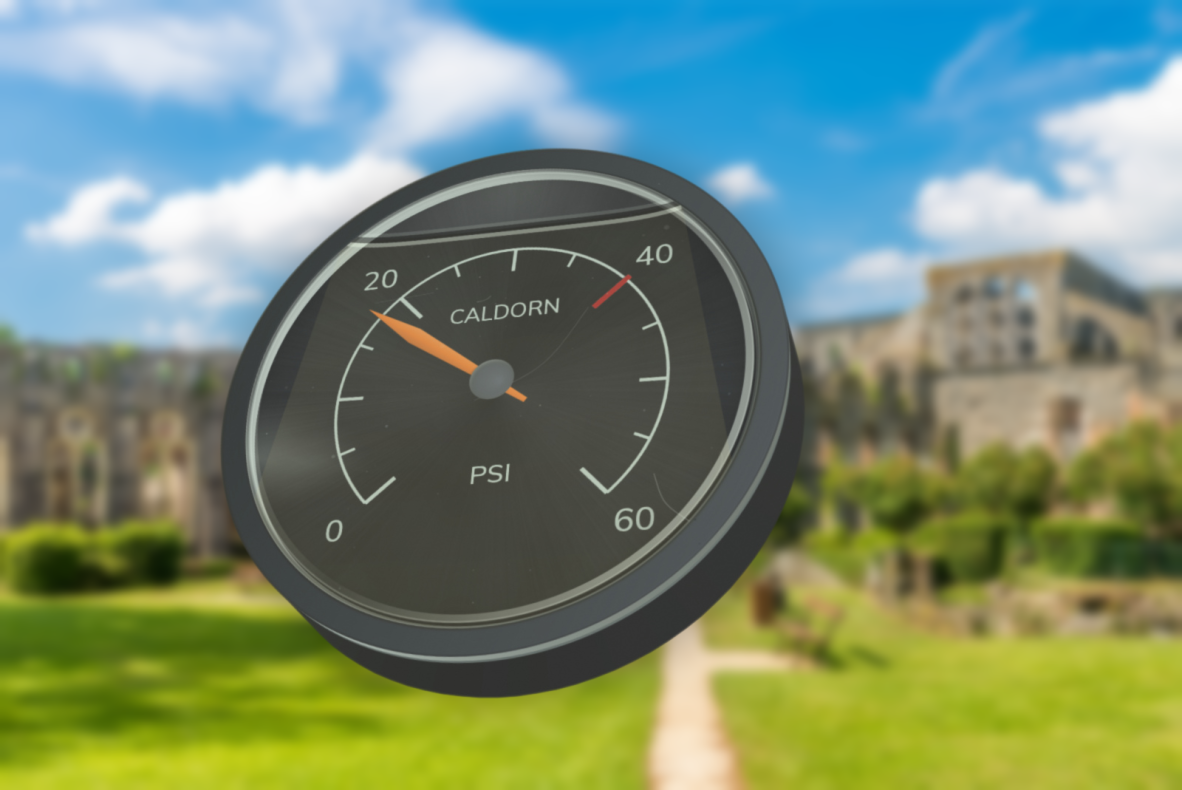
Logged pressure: 17.5psi
